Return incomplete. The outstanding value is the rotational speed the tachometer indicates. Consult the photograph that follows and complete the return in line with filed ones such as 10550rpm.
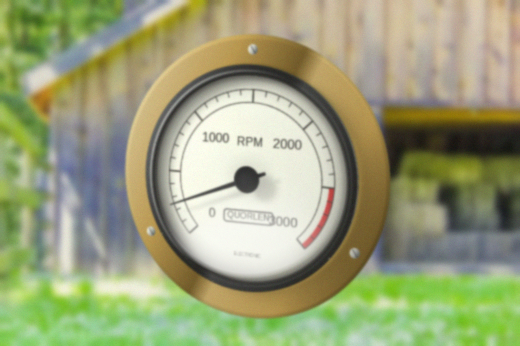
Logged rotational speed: 250rpm
